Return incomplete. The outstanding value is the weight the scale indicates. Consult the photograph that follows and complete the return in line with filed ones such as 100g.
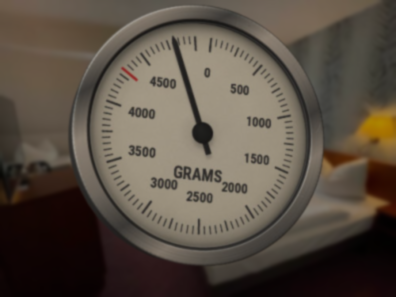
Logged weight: 4800g
